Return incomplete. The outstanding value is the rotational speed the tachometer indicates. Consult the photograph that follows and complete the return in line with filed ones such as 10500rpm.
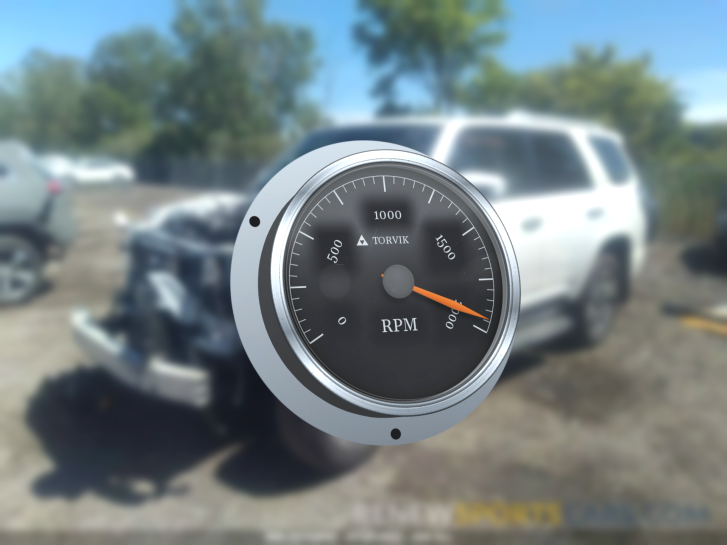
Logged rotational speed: 1950rpm
